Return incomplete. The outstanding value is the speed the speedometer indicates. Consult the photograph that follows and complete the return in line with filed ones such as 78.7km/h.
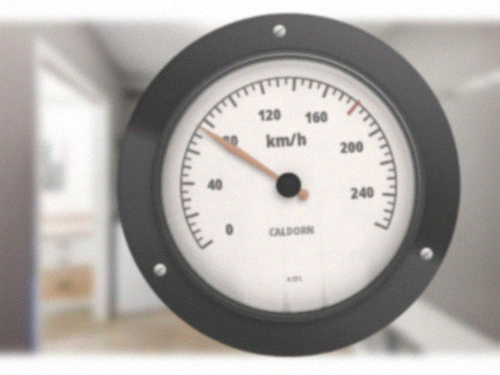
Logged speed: 75km/h
